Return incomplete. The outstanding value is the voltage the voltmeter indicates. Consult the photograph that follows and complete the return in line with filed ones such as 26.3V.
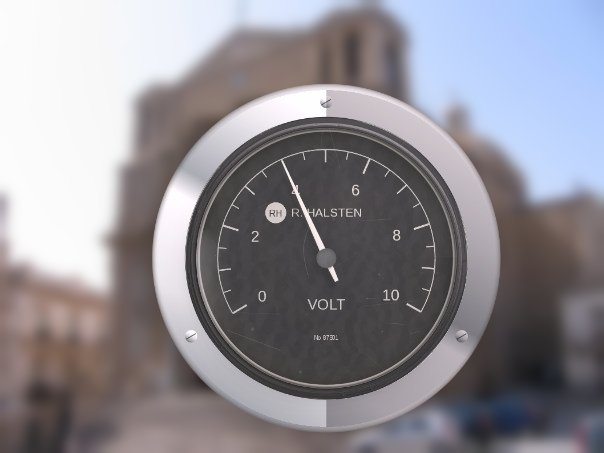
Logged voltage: 4V
